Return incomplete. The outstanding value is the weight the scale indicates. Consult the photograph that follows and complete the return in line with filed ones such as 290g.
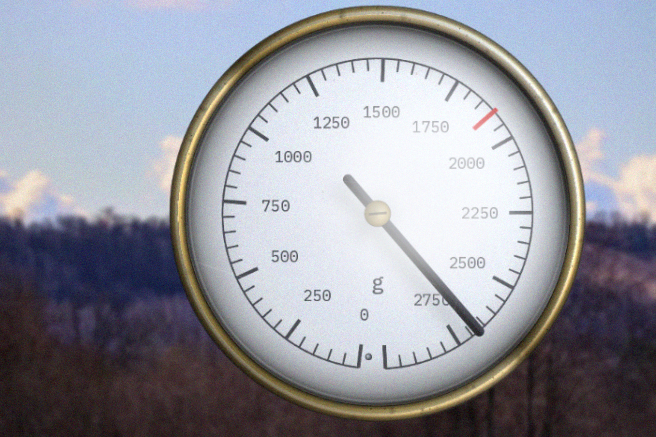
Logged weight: 2675g
